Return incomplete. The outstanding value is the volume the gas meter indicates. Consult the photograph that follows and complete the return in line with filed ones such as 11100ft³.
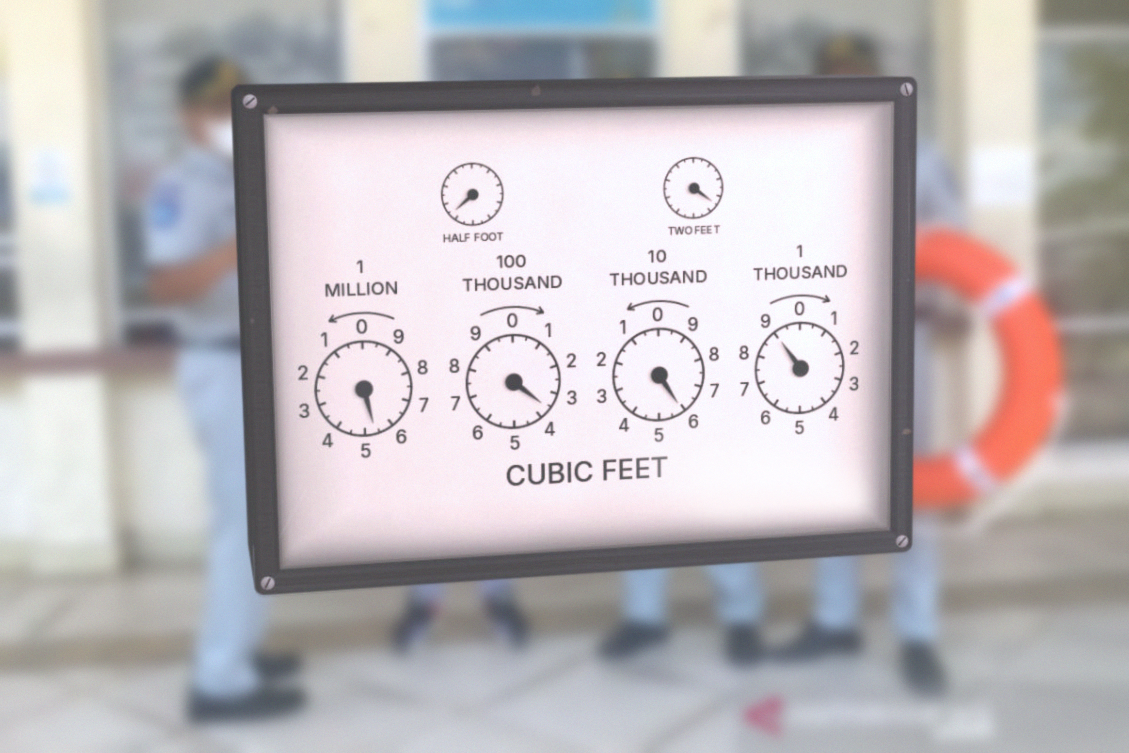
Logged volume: 535900ft³
